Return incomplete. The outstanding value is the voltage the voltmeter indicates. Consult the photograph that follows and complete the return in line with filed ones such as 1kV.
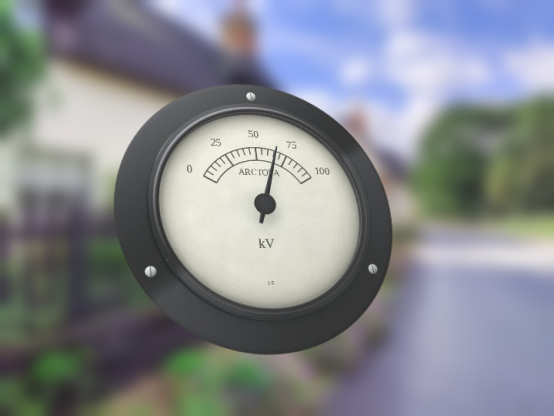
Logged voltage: 65kV
